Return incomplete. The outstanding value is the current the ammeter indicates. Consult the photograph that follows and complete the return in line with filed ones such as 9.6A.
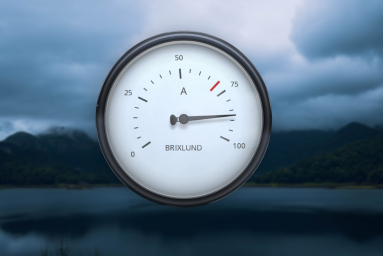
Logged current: 87.5A
